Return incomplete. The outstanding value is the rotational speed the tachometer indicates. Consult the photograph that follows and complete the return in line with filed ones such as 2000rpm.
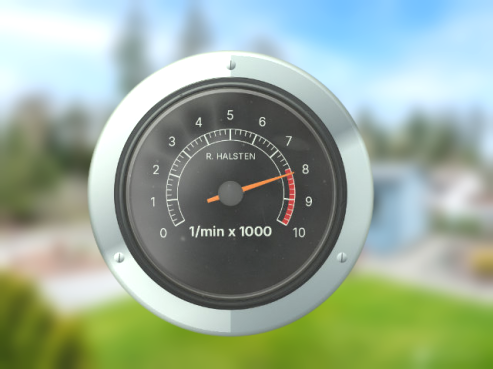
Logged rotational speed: 8000rpm
